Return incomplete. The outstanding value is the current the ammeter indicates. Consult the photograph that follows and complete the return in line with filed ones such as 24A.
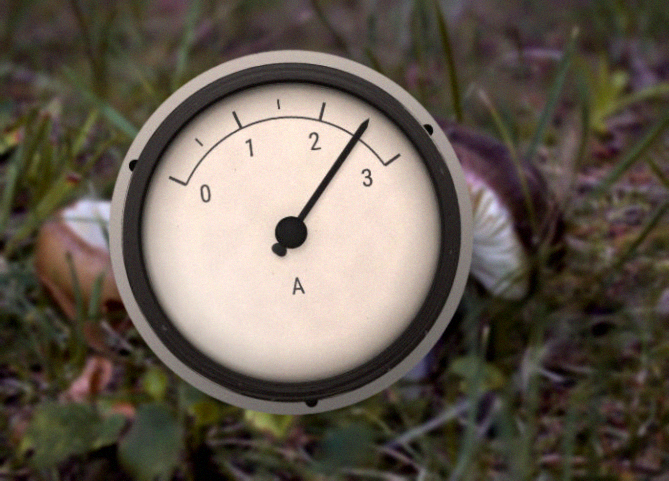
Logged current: 2.5A
